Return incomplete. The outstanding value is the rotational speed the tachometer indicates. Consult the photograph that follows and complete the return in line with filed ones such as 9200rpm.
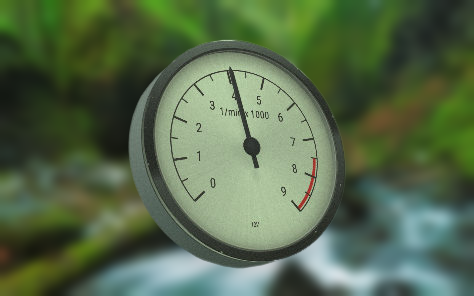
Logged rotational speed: 4000rpm
